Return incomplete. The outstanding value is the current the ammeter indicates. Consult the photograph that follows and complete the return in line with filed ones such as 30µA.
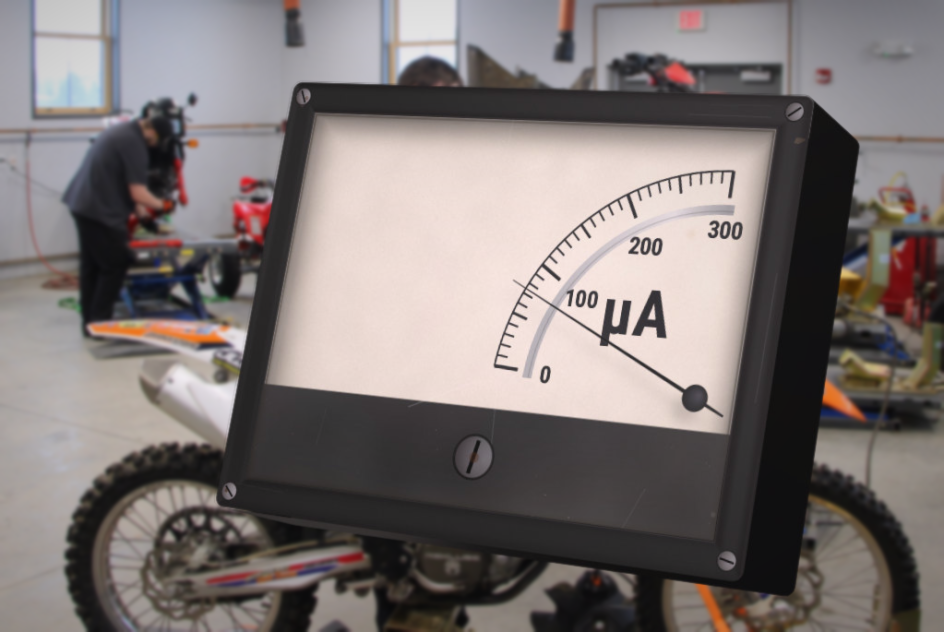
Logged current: 75µA
